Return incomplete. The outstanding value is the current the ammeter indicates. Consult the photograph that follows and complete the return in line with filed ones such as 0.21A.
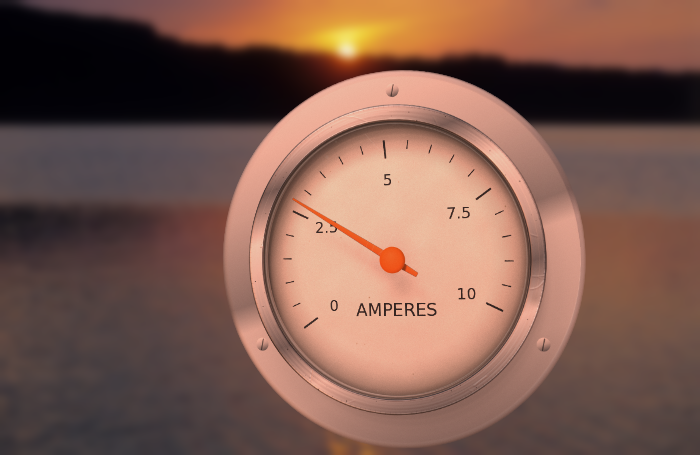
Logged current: 2.75A
